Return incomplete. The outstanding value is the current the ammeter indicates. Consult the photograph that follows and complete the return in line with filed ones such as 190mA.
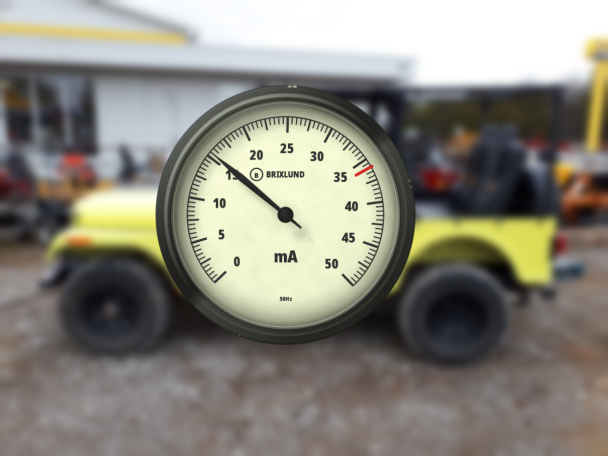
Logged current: 15.5mA
